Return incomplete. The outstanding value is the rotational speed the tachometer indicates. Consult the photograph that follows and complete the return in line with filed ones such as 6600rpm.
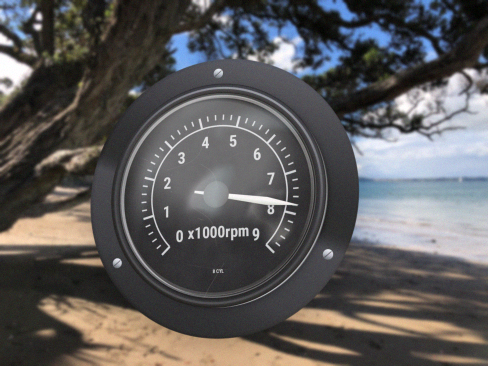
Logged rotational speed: 7800rpm
